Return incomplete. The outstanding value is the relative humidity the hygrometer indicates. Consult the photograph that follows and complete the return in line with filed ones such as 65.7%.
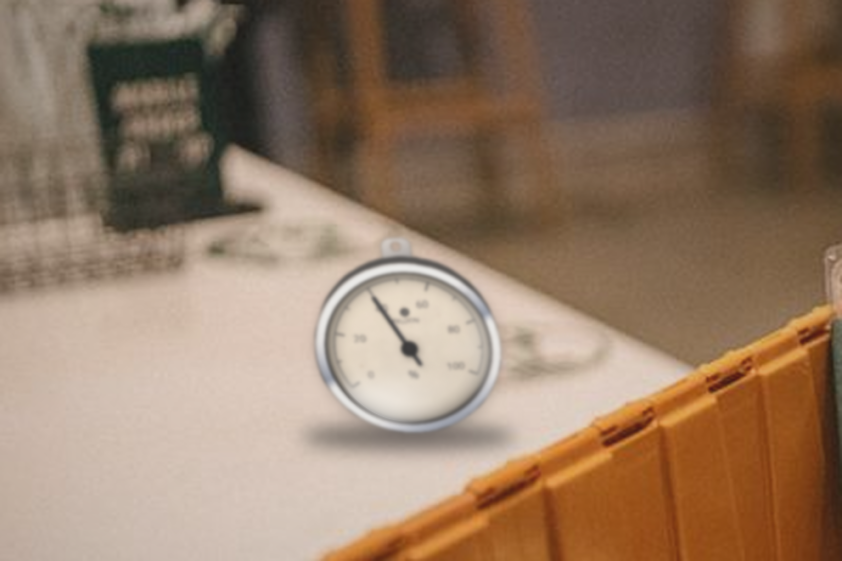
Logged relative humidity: 40%
